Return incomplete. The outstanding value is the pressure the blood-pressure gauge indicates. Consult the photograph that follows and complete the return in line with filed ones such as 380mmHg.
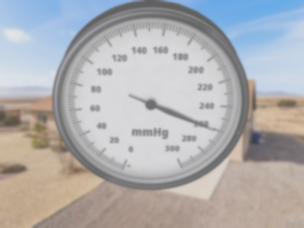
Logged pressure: 260mmHg
